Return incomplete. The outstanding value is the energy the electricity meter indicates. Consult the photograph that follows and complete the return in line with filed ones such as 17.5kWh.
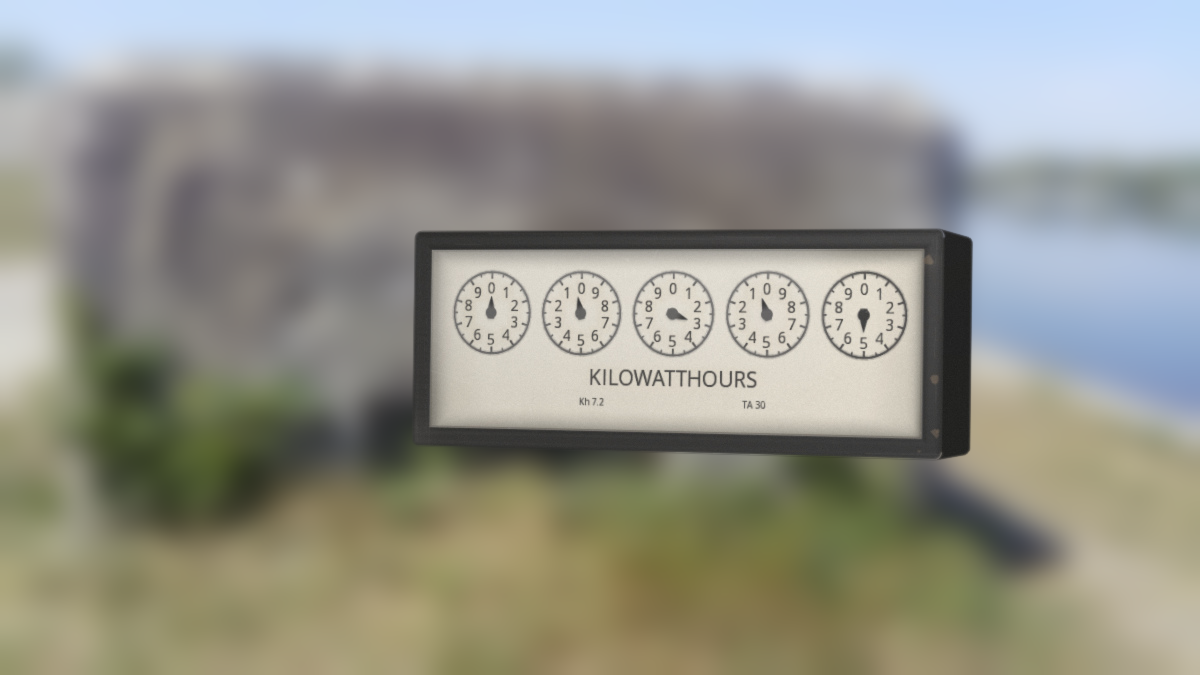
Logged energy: 305kWh
